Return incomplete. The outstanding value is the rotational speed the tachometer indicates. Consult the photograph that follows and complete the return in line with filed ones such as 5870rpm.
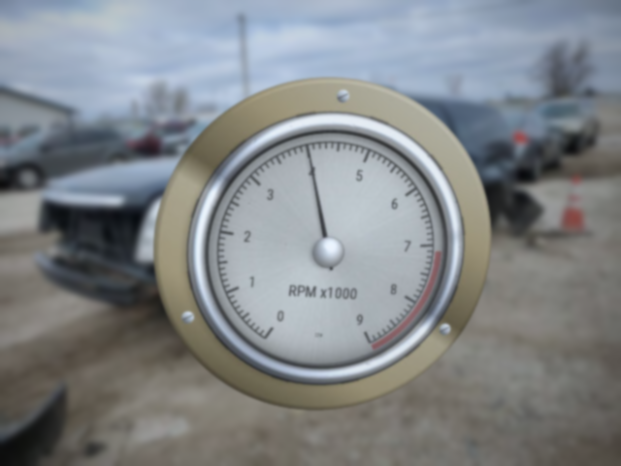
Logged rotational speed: 4000rpm
